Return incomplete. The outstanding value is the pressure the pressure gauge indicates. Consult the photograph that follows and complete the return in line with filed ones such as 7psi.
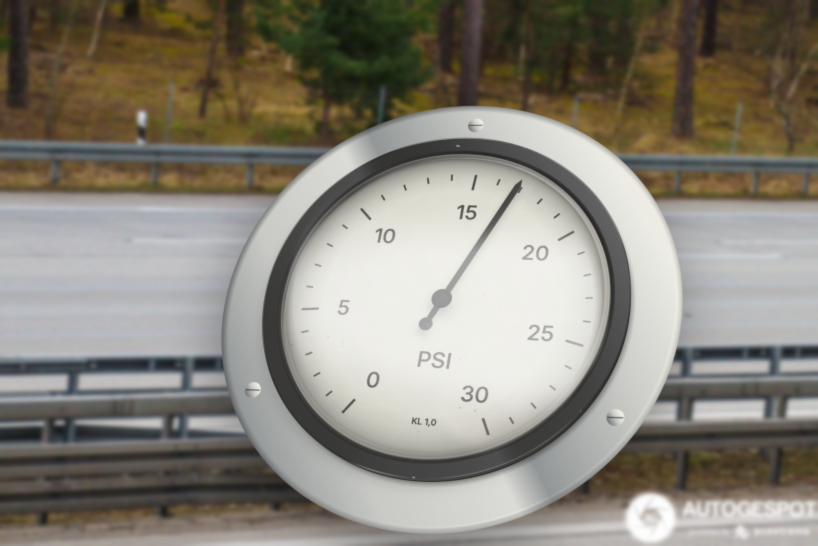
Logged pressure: 17psi
